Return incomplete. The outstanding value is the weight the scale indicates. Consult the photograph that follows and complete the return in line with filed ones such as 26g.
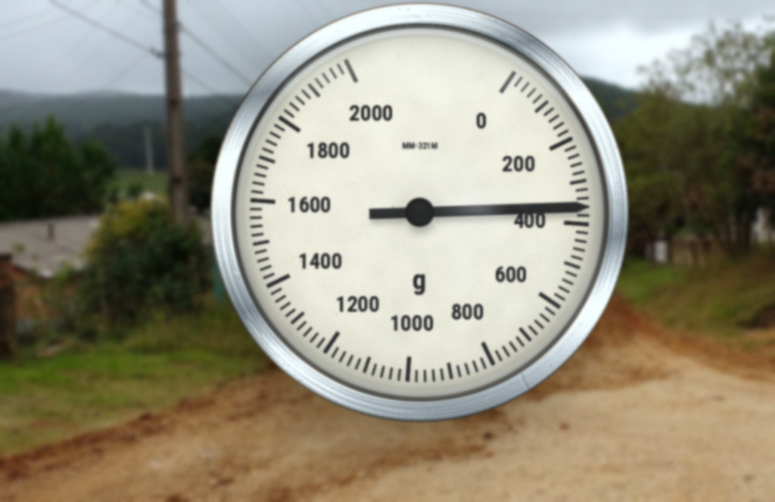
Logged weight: 360g
